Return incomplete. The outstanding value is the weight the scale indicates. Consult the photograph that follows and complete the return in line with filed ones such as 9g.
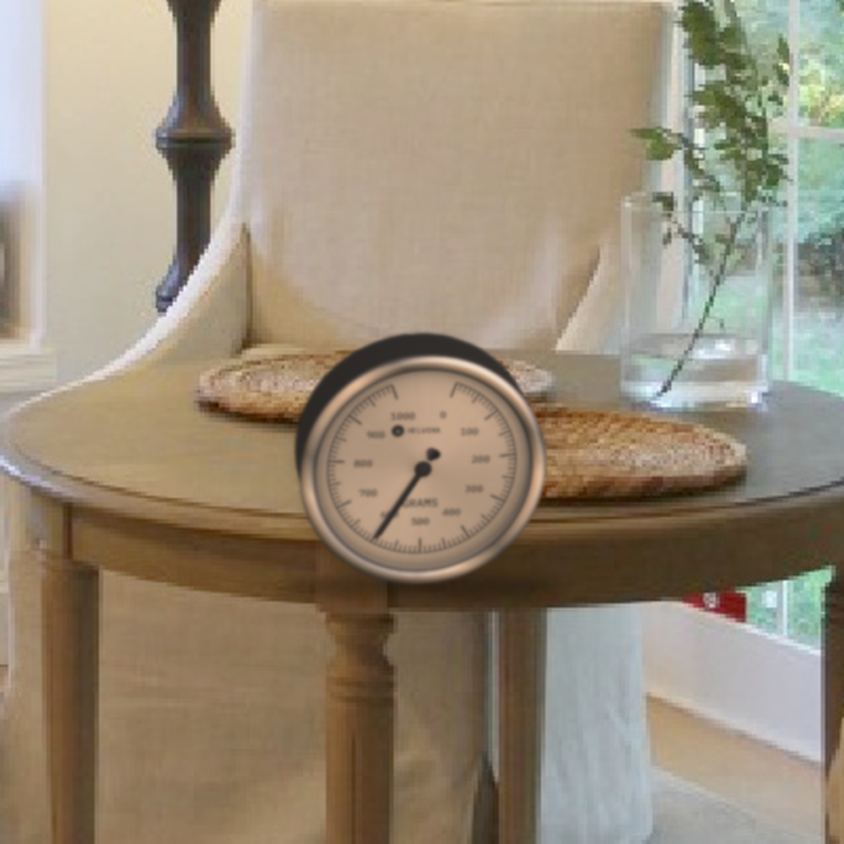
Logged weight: 600g
